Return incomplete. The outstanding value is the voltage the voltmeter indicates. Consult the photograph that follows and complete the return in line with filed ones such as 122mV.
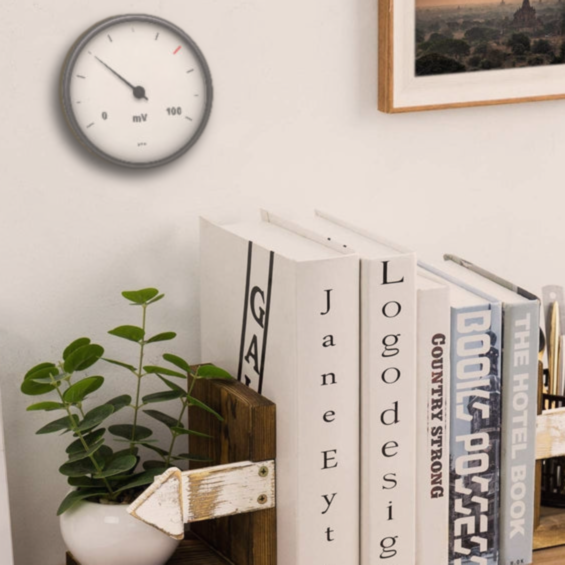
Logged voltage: 30mV
